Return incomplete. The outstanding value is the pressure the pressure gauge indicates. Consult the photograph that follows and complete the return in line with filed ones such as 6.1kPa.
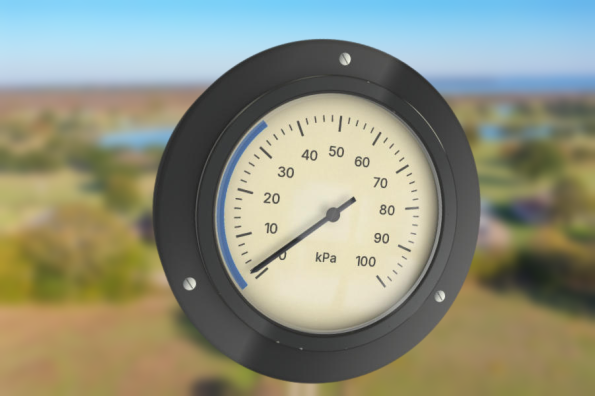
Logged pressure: 2kPa
